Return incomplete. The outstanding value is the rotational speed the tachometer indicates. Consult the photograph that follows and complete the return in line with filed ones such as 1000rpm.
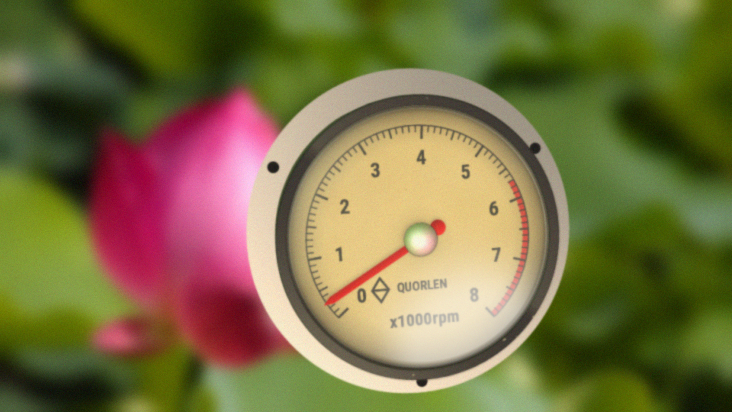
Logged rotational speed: 300rpm
